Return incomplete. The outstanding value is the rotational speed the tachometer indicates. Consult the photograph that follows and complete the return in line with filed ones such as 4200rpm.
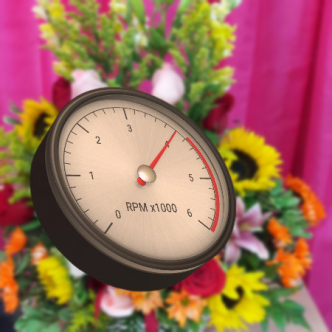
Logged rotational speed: 4000rpm
